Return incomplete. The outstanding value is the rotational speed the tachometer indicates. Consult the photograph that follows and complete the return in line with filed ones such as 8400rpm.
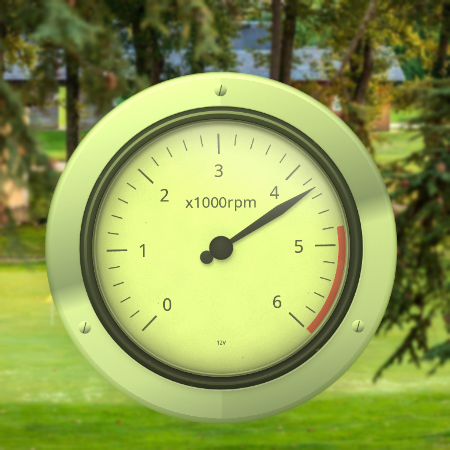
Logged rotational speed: 4300rpm
